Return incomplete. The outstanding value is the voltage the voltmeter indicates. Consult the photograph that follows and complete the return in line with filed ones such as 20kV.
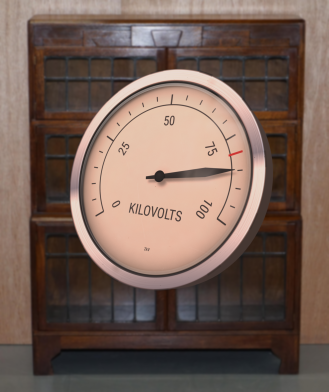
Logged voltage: 85kV
